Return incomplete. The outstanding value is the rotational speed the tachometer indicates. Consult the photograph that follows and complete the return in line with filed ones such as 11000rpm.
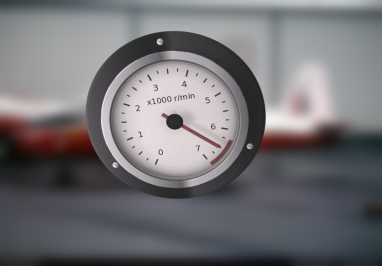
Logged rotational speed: 6500rpm
